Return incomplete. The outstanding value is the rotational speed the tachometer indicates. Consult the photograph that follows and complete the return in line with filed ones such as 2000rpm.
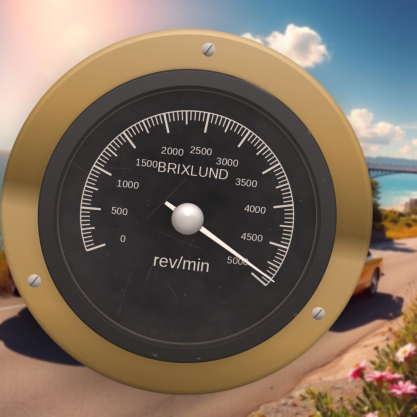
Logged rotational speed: 4900rpm
